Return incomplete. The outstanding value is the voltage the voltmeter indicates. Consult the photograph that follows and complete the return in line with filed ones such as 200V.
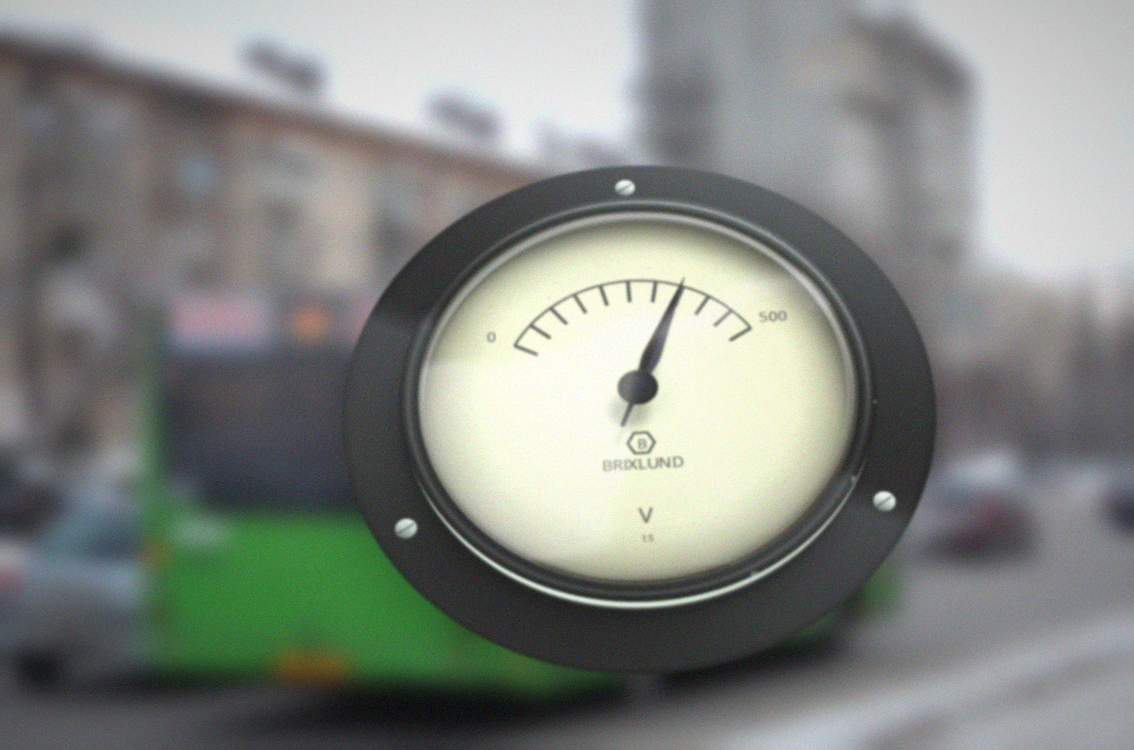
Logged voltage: 350V
